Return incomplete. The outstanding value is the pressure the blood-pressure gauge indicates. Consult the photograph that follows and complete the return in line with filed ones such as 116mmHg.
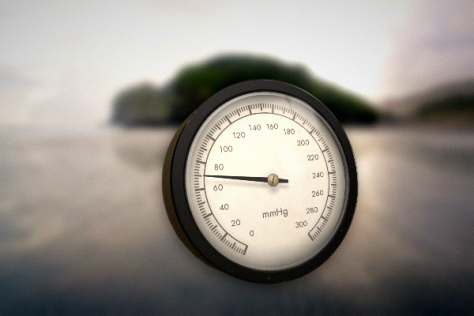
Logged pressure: 70mmHg
